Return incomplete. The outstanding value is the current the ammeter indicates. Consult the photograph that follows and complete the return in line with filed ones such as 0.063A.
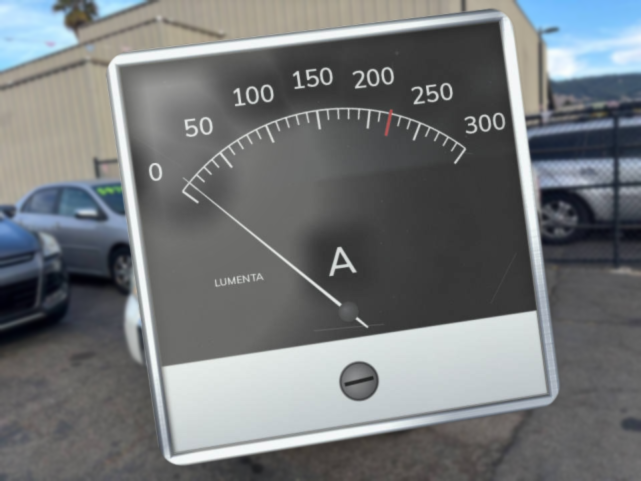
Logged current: 10A
